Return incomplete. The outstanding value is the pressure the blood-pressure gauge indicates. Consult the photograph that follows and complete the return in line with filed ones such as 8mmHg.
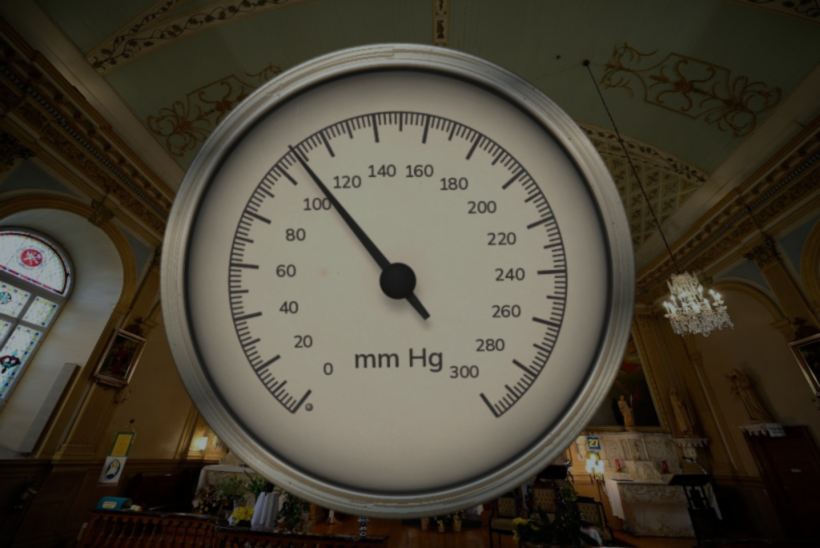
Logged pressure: 108mmHg
